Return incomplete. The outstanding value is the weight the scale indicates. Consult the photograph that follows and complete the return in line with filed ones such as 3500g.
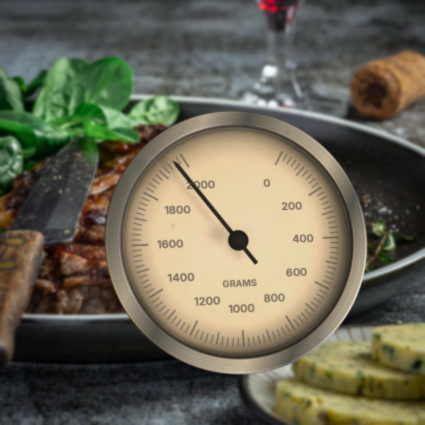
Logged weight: 1960g
